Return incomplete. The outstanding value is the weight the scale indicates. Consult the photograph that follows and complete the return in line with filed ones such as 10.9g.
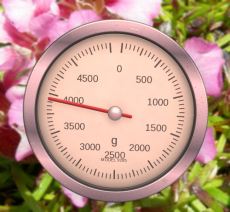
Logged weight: 3950g
